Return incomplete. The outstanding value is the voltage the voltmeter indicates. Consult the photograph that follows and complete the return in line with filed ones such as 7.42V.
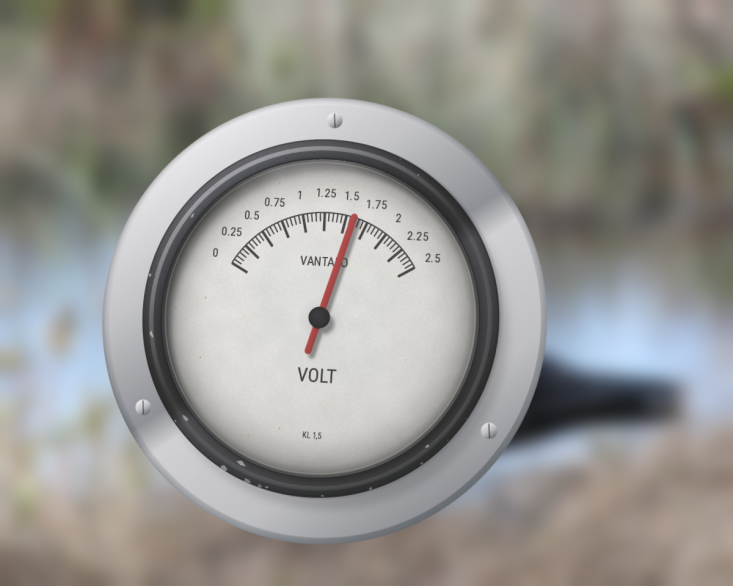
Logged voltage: 1.6V
